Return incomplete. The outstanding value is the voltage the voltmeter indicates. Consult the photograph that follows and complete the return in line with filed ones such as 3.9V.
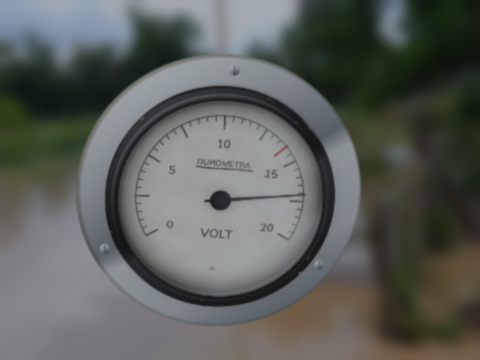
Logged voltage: 17V
